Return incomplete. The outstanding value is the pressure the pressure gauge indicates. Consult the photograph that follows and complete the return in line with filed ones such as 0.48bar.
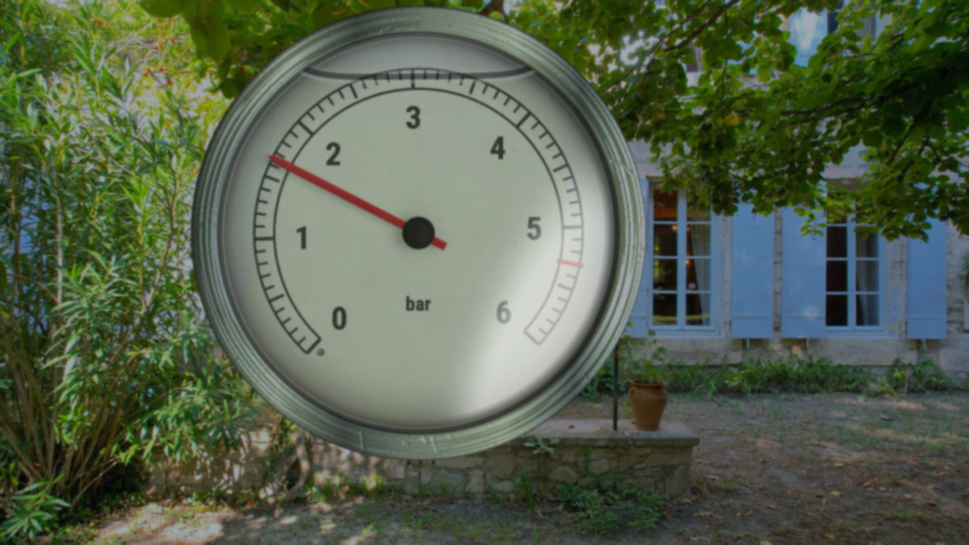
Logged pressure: 1.65bar
